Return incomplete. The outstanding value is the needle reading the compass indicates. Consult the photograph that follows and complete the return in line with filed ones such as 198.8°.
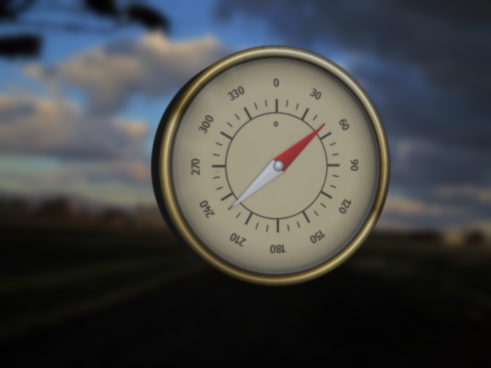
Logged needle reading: 50°
